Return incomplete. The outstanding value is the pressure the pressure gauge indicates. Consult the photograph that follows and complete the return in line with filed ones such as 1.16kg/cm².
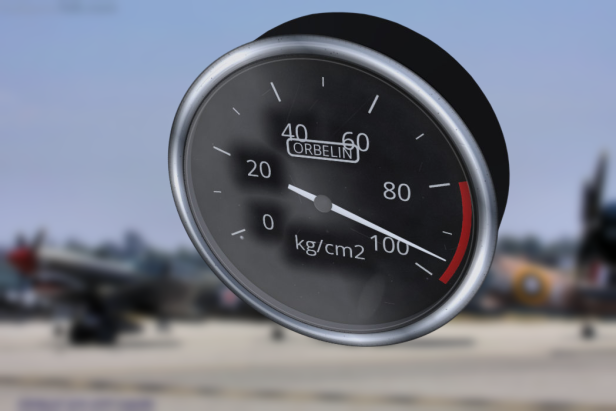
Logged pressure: 95kg/cm²
